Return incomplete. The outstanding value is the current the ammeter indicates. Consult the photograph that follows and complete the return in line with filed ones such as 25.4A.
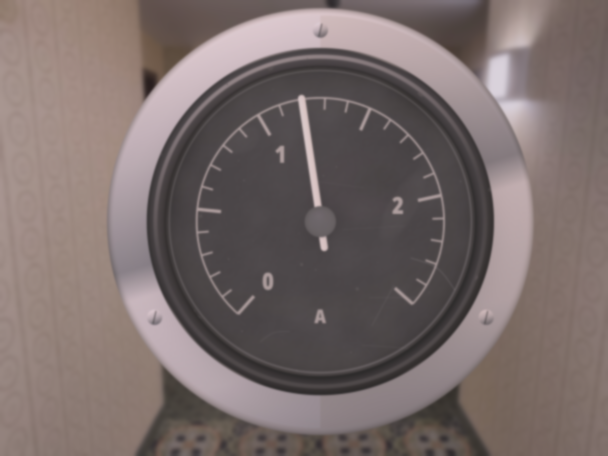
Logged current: 1.2A
